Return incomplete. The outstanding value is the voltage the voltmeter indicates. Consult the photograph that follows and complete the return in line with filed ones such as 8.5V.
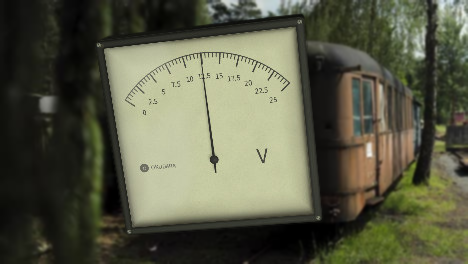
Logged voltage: 12.5V
